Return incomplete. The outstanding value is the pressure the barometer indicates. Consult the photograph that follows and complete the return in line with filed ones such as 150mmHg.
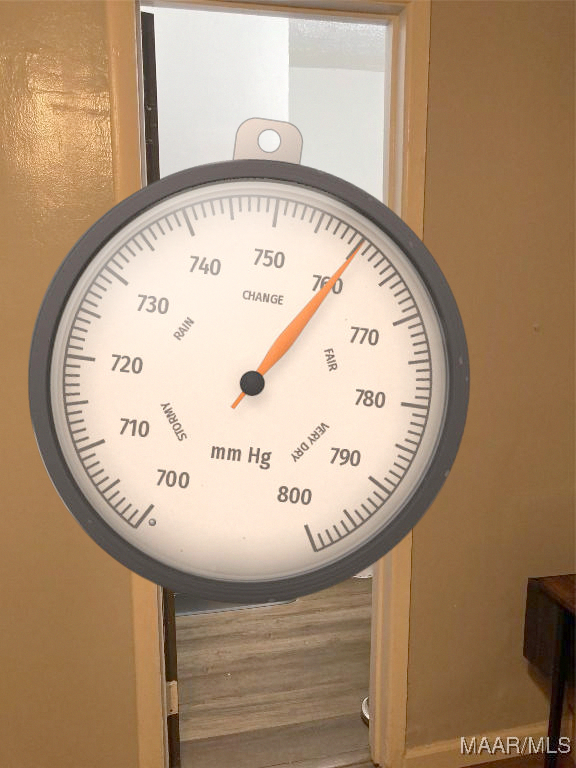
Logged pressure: 760mmHg
